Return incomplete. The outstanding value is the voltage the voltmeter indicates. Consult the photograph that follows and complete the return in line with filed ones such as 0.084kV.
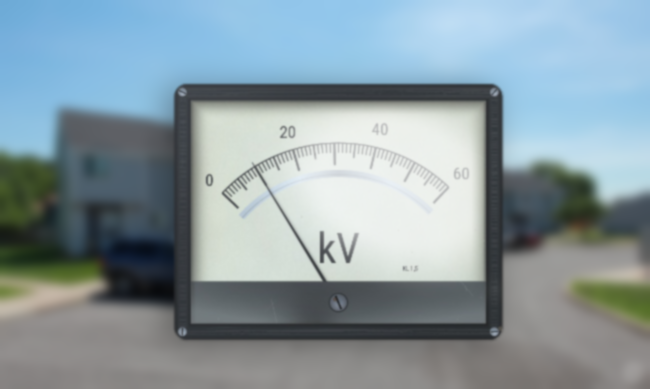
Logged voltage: 10kV
